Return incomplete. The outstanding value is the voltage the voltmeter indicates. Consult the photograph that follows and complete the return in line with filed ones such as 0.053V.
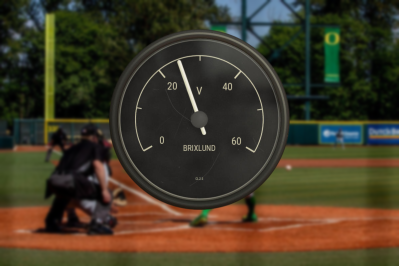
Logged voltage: 25V
